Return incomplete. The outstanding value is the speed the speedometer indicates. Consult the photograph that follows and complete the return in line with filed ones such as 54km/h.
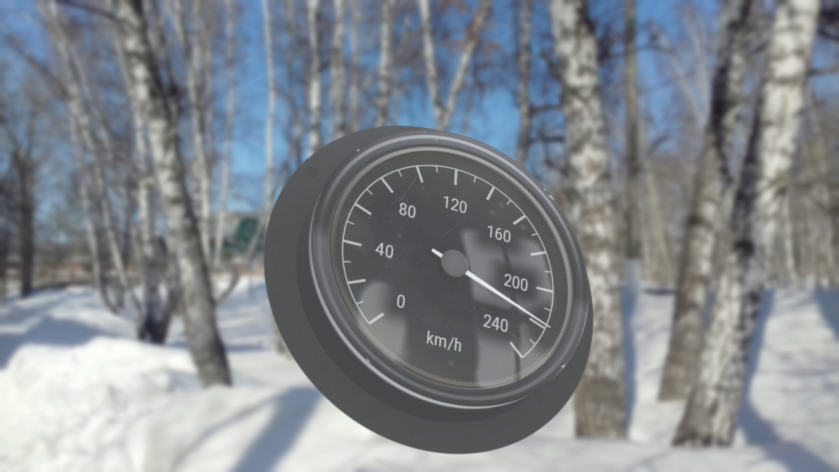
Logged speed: 220km/h
